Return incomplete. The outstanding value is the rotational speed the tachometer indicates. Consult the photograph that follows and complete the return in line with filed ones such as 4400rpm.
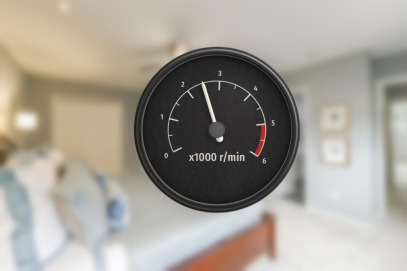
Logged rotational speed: 2500rpm
